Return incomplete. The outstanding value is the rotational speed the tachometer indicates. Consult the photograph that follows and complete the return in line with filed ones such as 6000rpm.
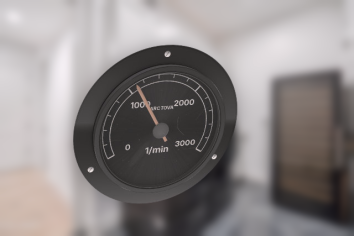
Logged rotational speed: 1100rpm
